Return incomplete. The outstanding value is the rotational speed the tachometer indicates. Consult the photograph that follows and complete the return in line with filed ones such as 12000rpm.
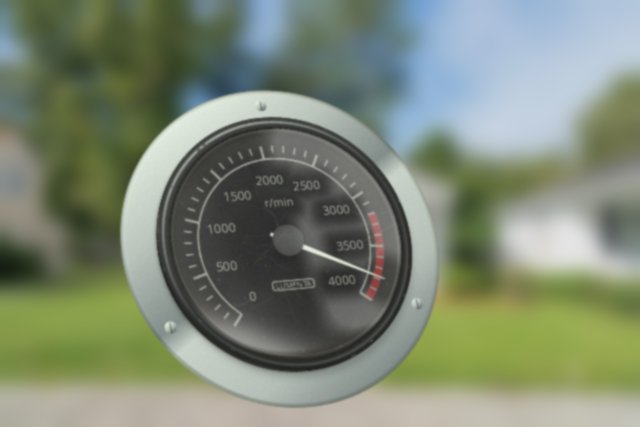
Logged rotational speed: 3800rpm
